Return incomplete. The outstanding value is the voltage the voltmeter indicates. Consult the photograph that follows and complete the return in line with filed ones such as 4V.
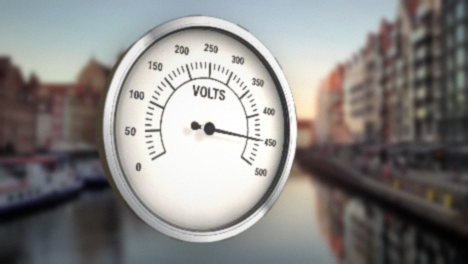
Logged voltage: 450V
